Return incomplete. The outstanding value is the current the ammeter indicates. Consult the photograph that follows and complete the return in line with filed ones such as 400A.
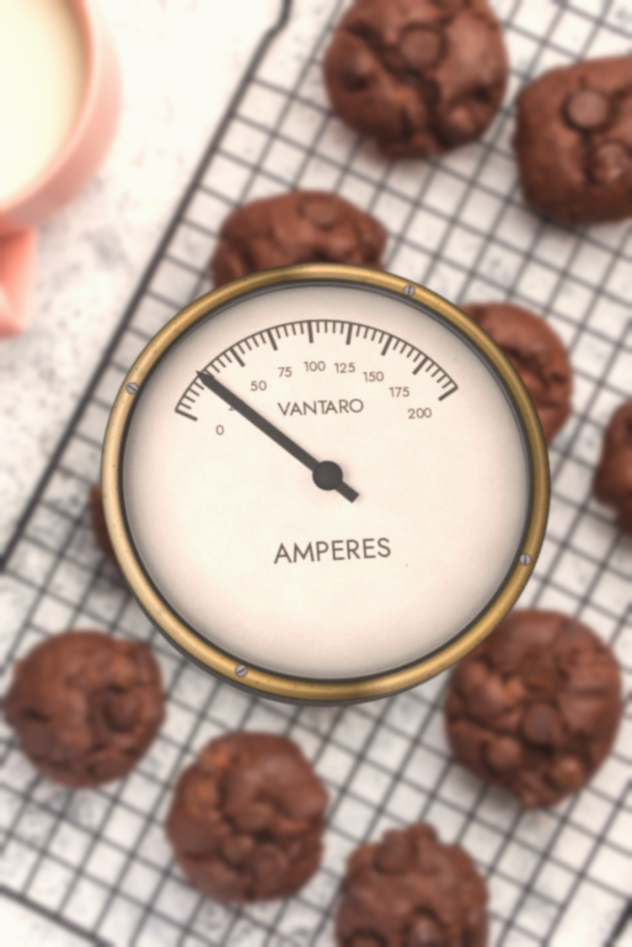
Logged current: 25A
